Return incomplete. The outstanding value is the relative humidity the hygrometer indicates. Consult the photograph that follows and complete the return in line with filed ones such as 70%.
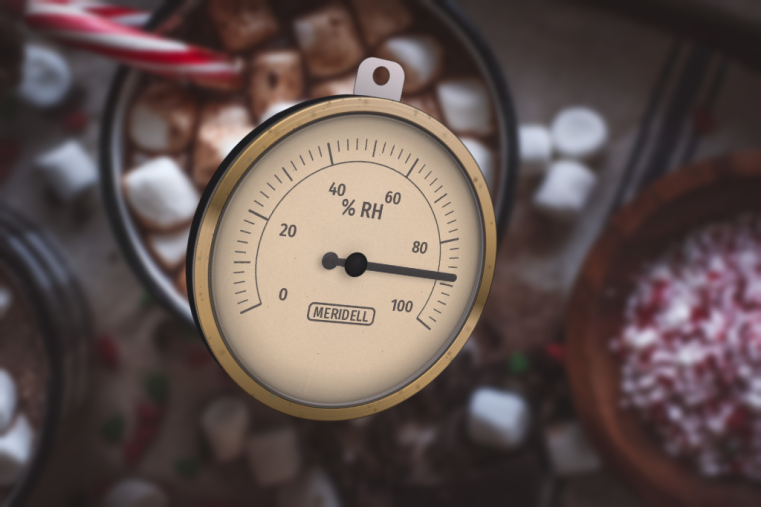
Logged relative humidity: 88%
